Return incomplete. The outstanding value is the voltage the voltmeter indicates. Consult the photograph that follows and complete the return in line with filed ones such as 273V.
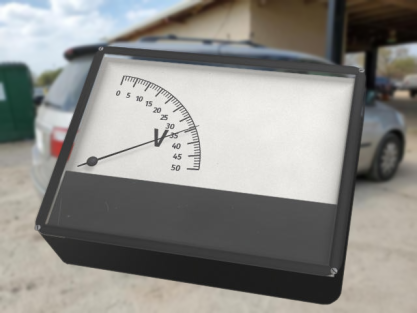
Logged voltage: 35V
